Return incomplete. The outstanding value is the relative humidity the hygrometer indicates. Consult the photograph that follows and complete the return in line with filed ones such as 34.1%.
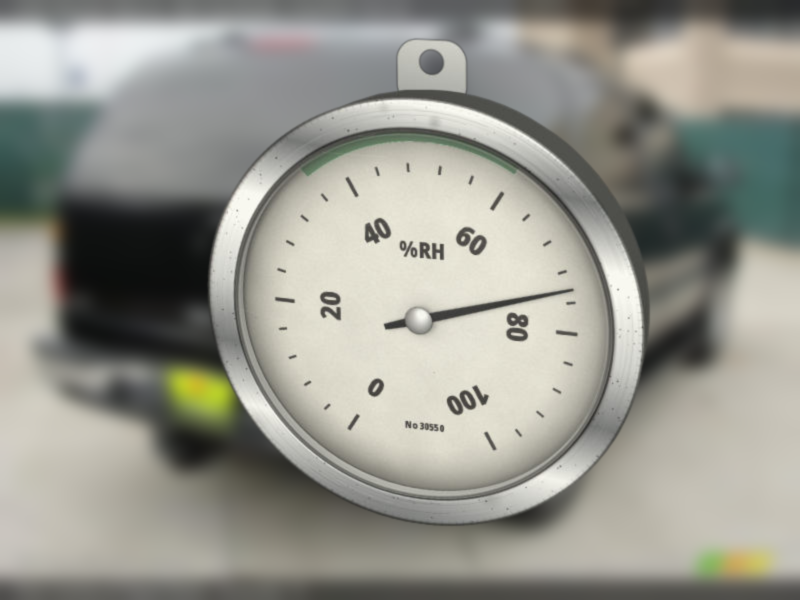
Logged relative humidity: 74%
